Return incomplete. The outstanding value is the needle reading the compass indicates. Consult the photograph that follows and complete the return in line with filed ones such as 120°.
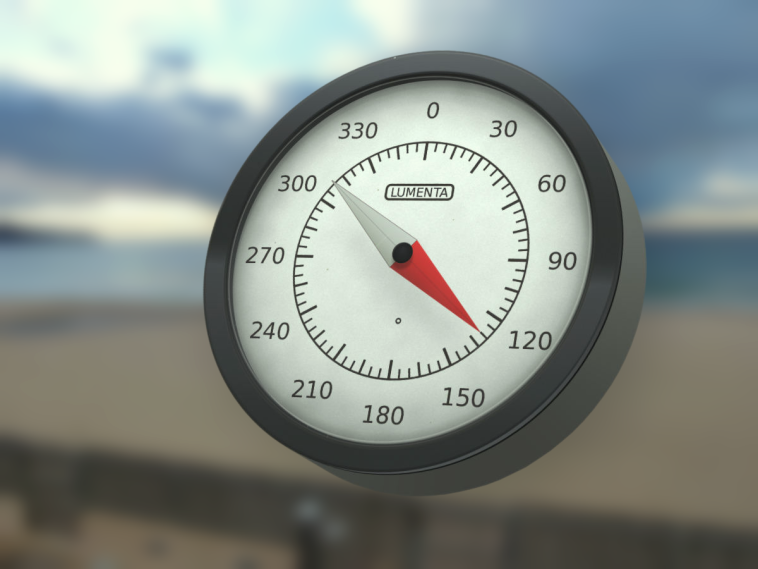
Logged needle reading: 130°
